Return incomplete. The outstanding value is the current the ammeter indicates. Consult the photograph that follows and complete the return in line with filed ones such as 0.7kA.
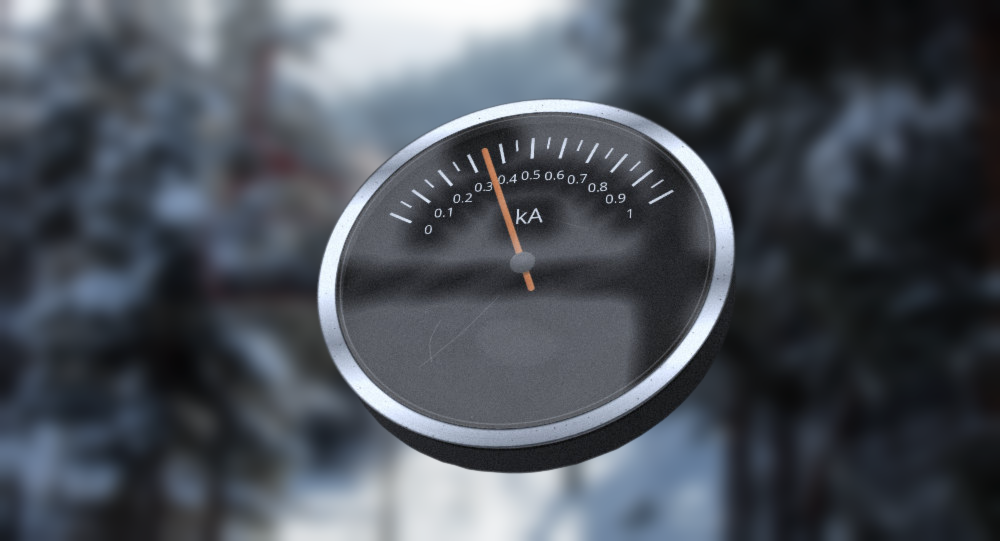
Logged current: 0.35kA
